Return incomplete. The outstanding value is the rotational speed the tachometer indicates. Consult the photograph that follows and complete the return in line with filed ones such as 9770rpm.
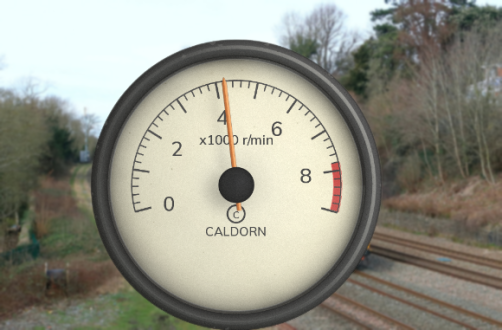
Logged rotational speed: 4200rpm
